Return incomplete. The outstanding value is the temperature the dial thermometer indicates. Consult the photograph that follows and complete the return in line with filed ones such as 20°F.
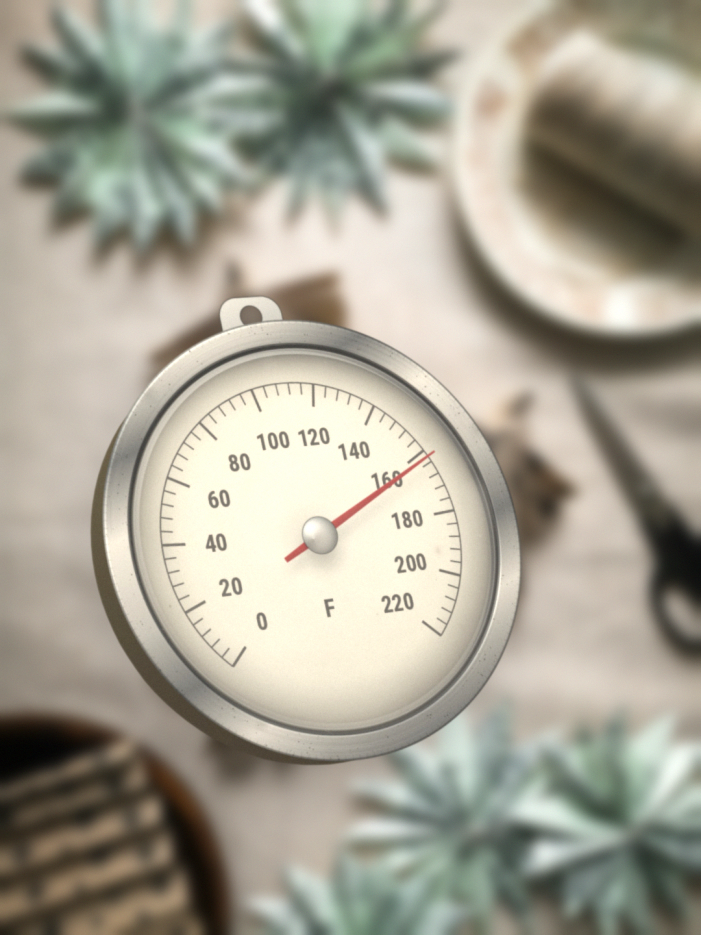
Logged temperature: 162°F
